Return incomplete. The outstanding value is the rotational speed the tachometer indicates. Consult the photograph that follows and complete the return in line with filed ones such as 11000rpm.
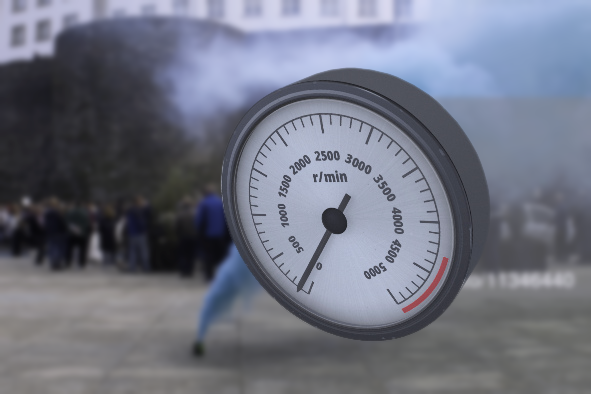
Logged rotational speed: 100rpm
